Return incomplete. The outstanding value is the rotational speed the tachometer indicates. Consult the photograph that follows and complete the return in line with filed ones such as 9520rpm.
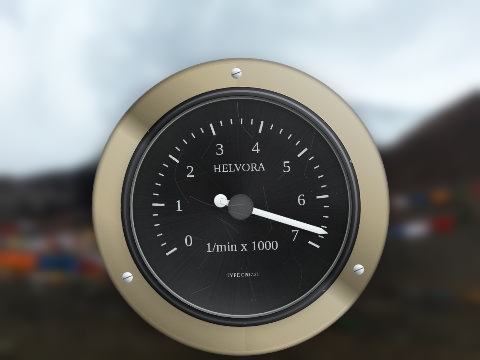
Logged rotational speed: 6700rpm
